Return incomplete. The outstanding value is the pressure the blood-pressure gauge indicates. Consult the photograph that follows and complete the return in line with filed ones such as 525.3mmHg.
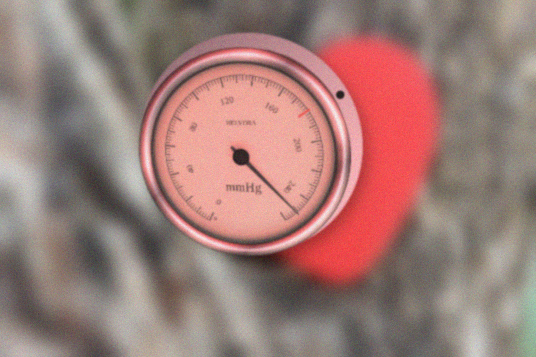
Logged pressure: 250mmHg
